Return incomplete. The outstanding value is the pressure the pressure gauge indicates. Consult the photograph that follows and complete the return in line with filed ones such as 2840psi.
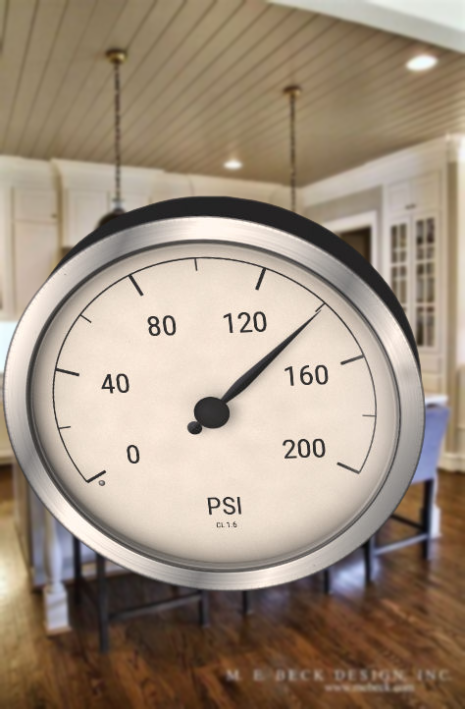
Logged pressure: 140psi
